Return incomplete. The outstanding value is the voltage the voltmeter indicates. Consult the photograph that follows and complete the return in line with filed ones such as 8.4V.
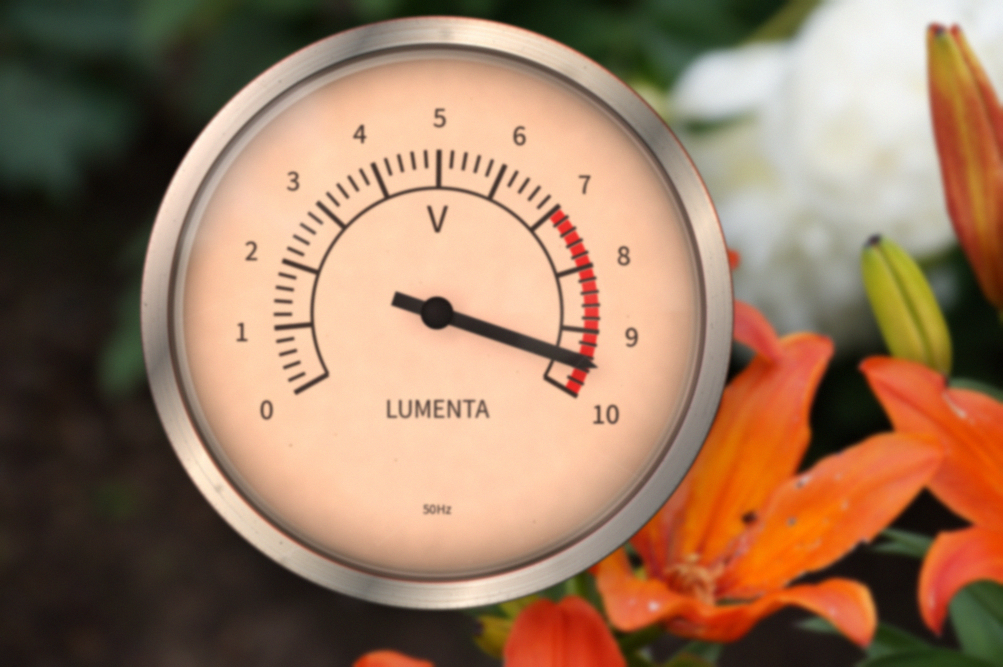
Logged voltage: 9.5V
